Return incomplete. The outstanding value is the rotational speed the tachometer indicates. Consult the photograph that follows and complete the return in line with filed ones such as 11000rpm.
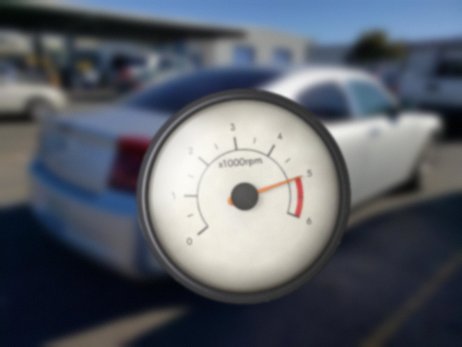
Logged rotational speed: 5000rpm
